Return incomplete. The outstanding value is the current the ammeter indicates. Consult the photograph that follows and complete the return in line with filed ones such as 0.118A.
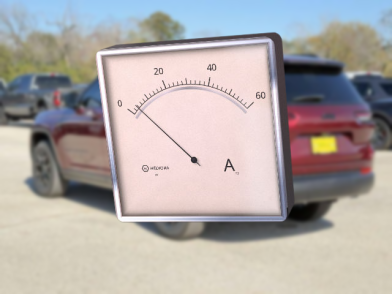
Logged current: 4A
